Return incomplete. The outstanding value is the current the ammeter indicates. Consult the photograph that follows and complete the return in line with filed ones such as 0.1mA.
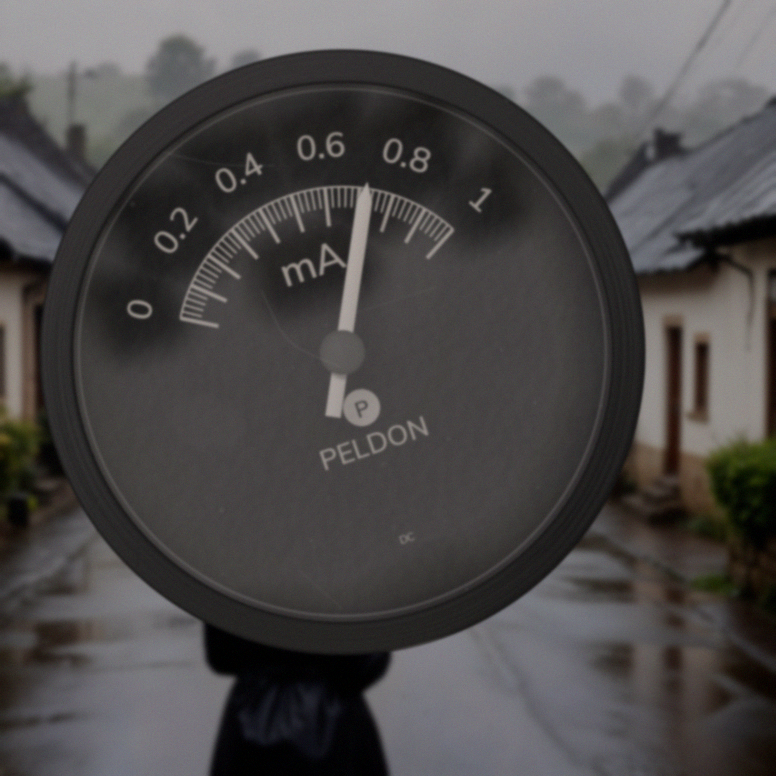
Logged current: 0.72mA
